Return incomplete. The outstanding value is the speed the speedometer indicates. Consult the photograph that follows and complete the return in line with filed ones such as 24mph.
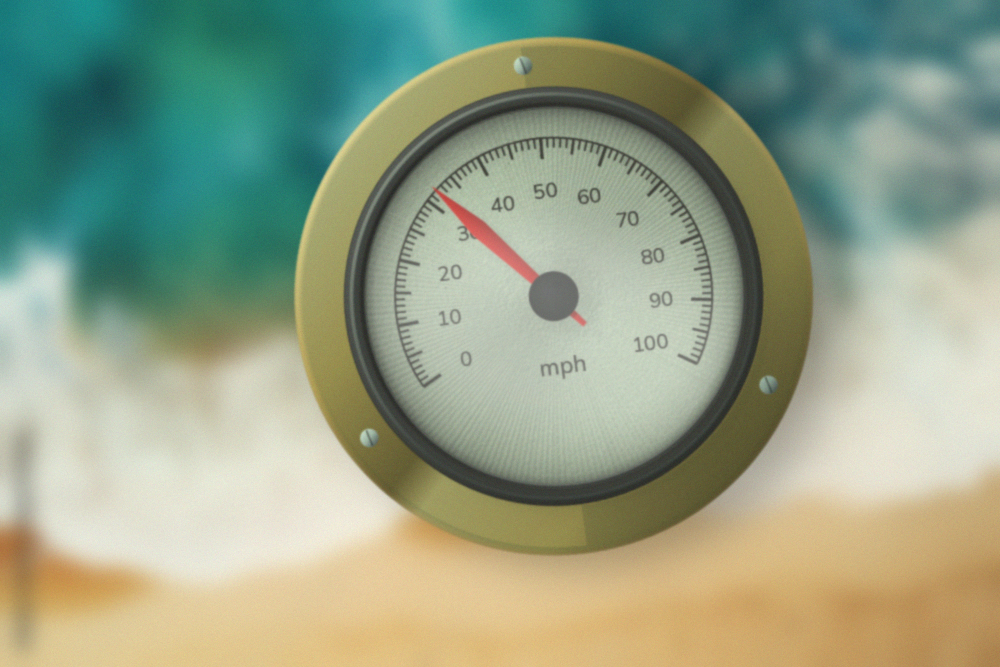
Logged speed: 32mph
